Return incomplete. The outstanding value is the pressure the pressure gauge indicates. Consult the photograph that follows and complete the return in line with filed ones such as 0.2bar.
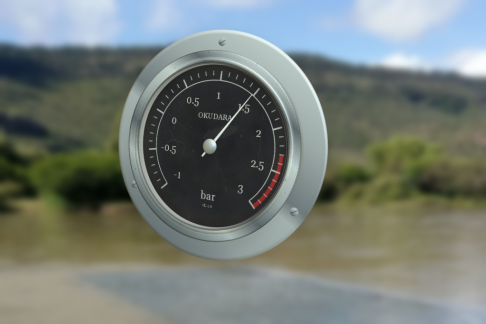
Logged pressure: 1.5bar
